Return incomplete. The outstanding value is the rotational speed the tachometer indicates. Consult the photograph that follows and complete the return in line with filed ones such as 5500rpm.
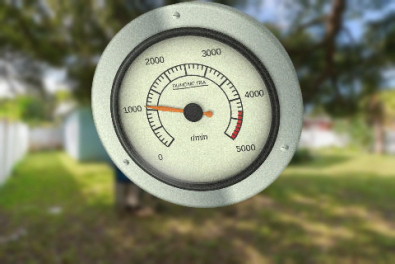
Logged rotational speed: 1100rpm
